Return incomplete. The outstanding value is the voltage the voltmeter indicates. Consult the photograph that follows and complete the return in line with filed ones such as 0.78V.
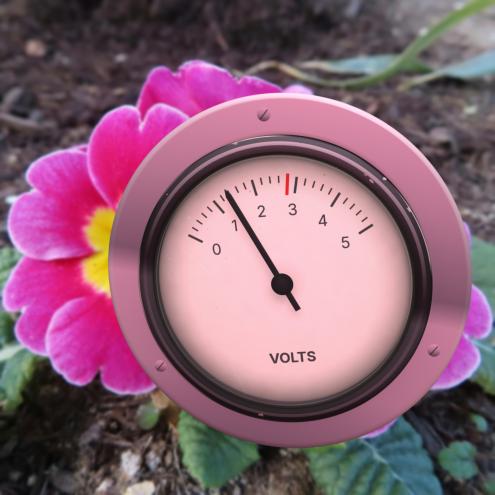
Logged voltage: 1.4V
